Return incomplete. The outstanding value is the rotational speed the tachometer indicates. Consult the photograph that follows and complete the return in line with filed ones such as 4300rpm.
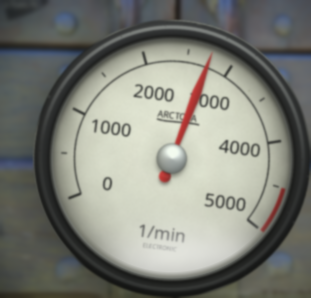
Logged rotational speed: 2750rpm
